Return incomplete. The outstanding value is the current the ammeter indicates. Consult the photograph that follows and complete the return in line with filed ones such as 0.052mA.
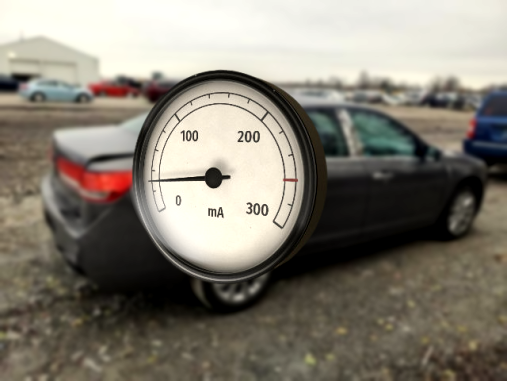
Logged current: 30mA
